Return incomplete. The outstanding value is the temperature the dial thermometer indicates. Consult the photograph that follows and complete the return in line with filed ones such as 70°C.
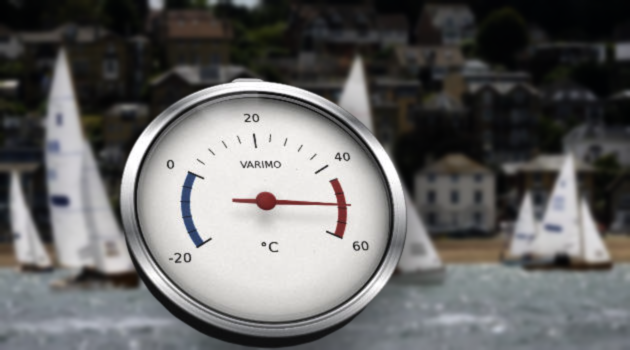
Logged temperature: 52°C
